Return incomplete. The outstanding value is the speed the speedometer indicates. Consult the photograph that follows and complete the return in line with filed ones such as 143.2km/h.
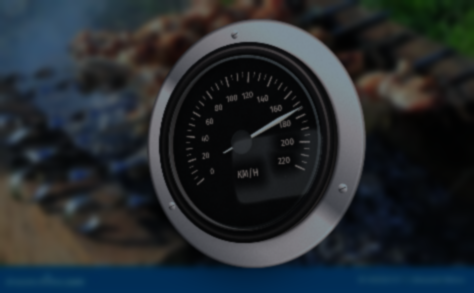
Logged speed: 175km/h
